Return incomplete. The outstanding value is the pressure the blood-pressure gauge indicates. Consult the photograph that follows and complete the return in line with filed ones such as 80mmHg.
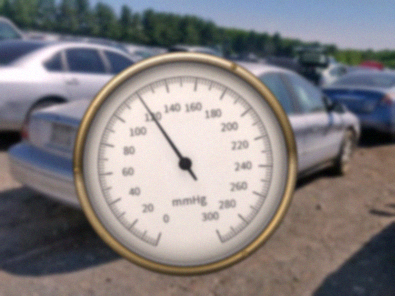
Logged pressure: 120mmHg
